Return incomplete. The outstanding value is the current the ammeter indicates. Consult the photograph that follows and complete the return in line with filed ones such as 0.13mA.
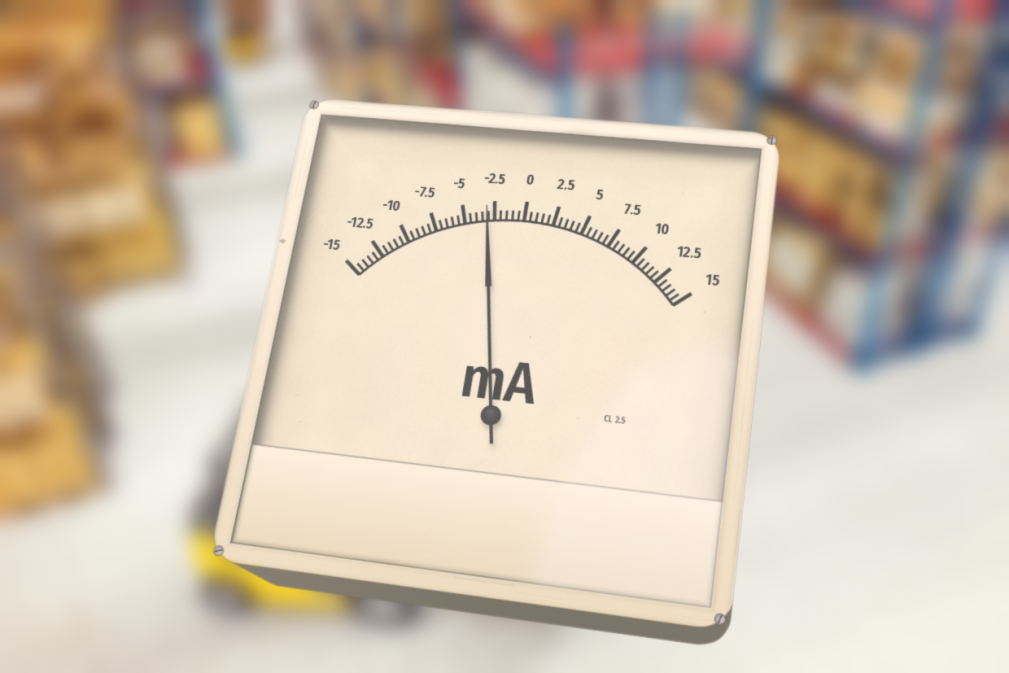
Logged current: -3mA
